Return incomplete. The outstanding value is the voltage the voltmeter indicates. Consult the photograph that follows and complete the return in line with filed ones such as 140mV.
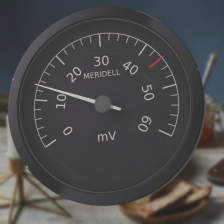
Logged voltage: 13mV
